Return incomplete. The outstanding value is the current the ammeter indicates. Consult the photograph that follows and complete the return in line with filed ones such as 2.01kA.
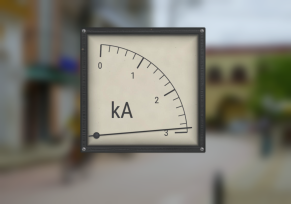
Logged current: 2.9kA
